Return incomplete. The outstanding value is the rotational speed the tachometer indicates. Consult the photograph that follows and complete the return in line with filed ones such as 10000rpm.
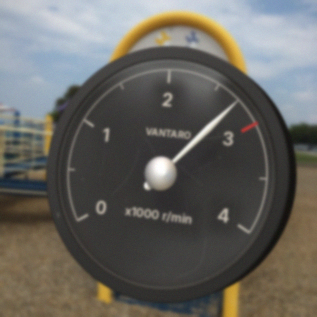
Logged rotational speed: 2750rpm
